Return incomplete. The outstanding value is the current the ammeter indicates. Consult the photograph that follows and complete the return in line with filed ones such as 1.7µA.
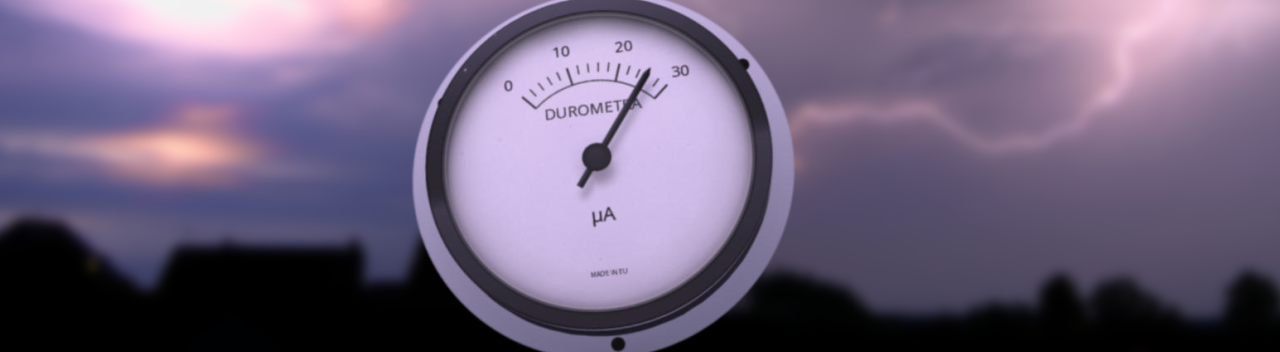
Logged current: 26µA
